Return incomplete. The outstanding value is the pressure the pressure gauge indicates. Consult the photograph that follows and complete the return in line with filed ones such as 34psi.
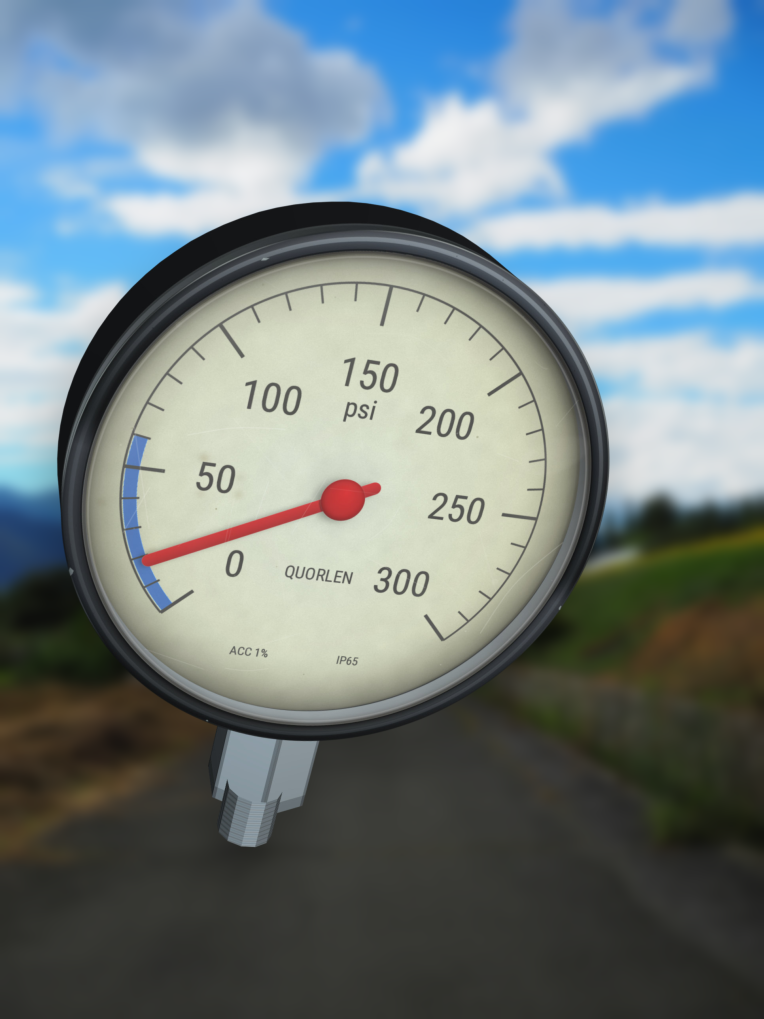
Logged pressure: 20psi
